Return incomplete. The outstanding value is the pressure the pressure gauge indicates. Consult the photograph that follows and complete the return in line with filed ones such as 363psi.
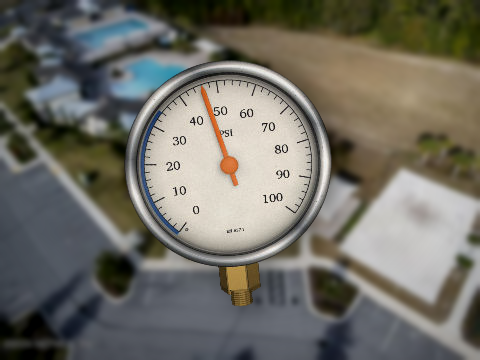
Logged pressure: 46psi
